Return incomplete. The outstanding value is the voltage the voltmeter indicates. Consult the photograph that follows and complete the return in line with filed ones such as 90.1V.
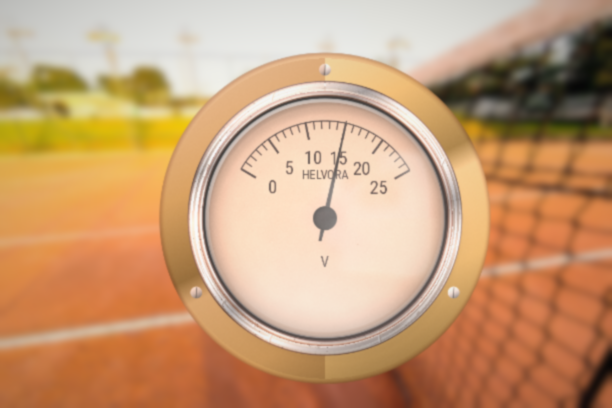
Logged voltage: 15V
